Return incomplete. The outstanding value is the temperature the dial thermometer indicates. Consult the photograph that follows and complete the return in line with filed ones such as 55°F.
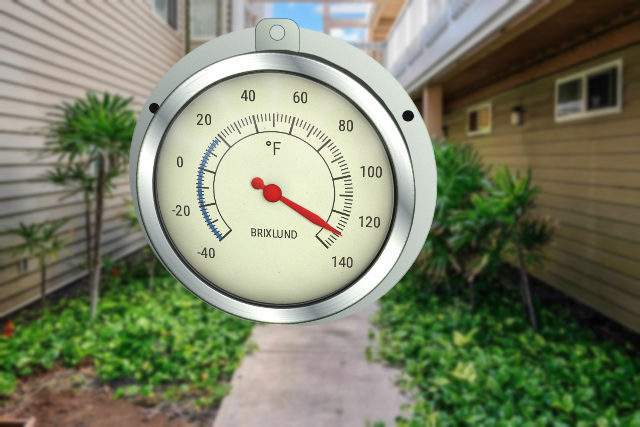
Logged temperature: 130°F
